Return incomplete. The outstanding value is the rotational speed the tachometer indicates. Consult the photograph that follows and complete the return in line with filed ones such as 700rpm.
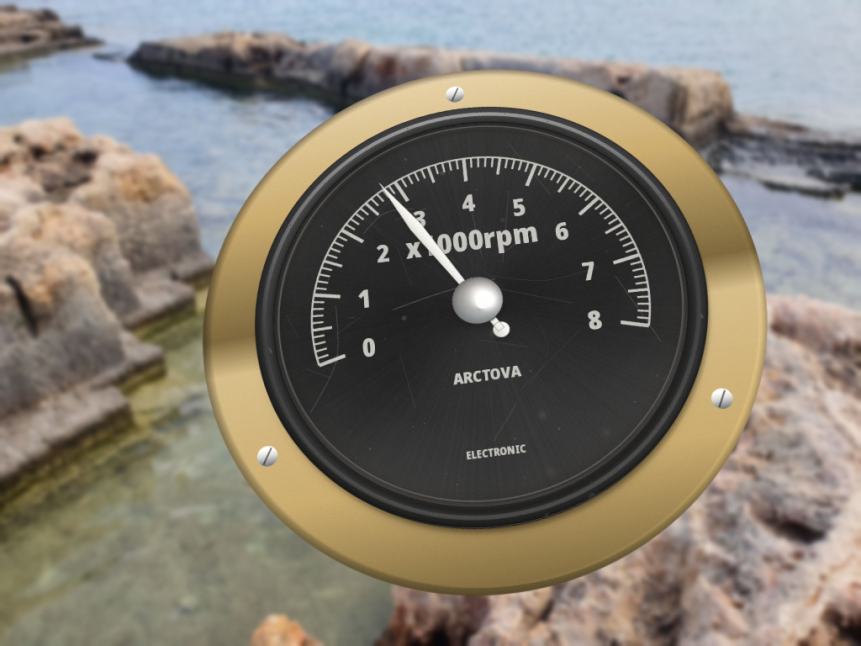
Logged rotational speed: 2800rpm
